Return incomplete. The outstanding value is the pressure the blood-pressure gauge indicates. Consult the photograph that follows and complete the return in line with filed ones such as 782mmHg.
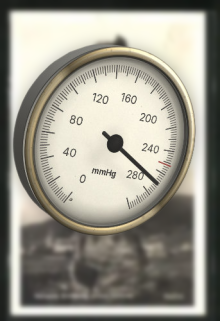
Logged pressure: 270mmHg
